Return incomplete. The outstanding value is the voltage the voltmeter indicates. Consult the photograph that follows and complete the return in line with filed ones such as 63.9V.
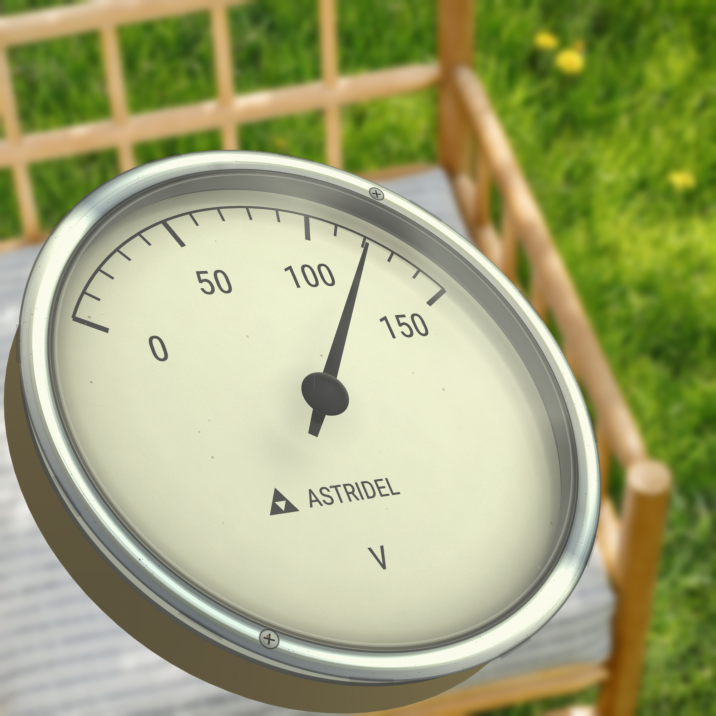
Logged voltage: 120V
